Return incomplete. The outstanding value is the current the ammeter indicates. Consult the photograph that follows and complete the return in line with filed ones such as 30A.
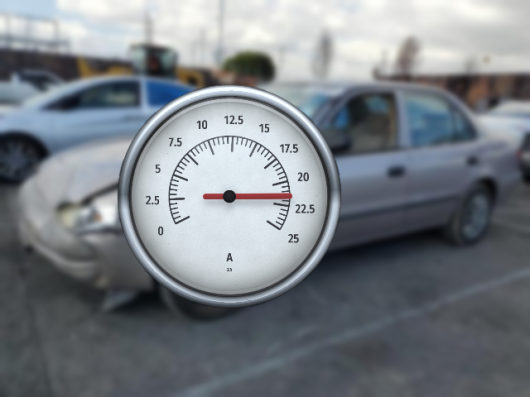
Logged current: 21.5A
